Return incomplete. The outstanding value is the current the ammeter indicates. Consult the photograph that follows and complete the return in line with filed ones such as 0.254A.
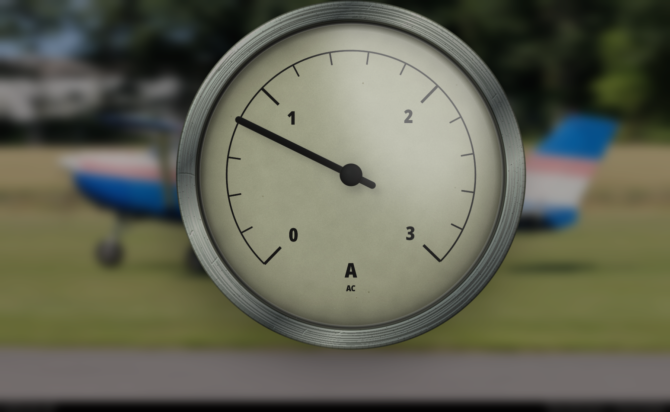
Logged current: 0.8A
